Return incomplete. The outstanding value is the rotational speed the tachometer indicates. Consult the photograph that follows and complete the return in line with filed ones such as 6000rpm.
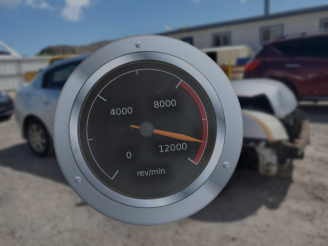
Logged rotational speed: 11000rpm
